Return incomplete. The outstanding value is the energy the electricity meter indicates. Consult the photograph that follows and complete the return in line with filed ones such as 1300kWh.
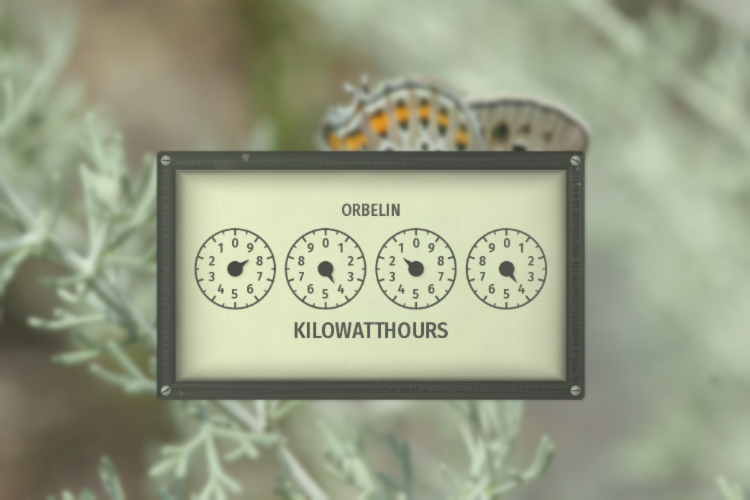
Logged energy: 8414kWh
